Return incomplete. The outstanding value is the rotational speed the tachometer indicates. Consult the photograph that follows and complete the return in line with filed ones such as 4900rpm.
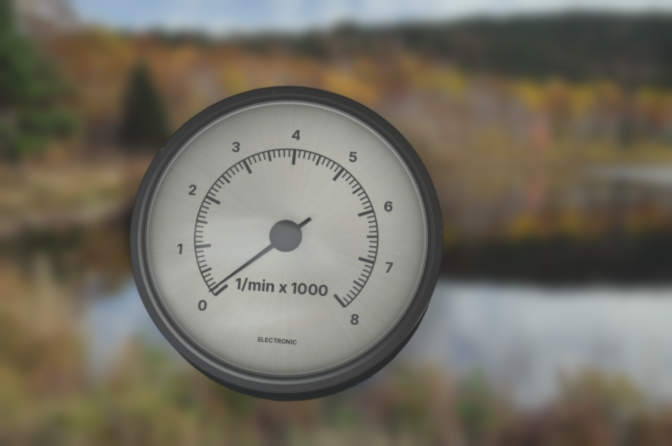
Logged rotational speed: 100rpm
